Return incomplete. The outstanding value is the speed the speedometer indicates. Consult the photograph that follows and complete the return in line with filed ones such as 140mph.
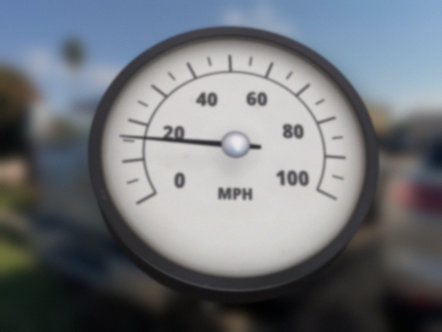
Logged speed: 15mph
